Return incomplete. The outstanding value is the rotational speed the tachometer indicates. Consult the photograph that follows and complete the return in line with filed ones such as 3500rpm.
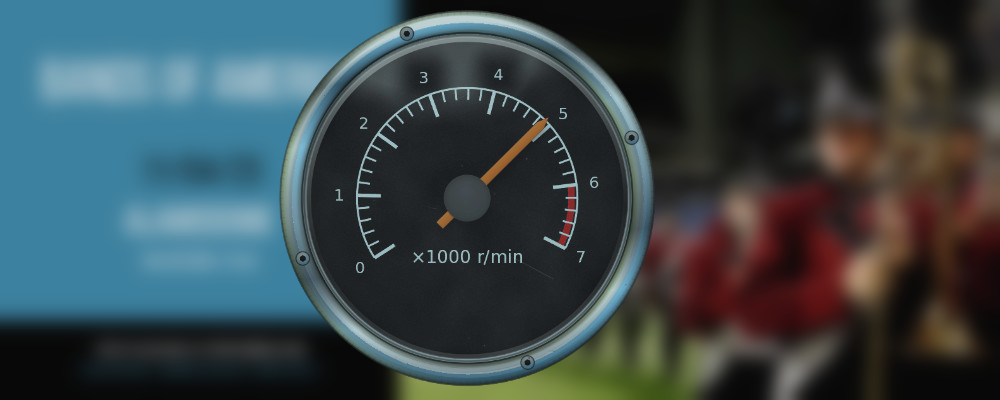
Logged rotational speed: 4900rpm
